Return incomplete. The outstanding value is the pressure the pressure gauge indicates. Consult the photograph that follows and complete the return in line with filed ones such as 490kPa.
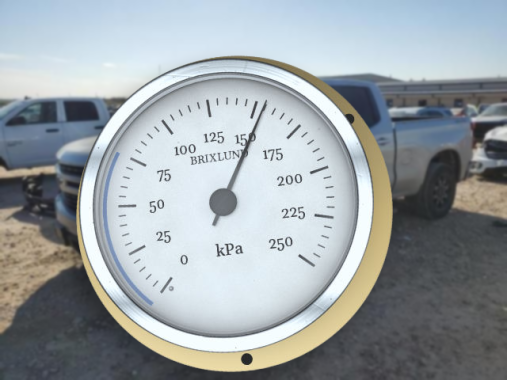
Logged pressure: 155kPa
